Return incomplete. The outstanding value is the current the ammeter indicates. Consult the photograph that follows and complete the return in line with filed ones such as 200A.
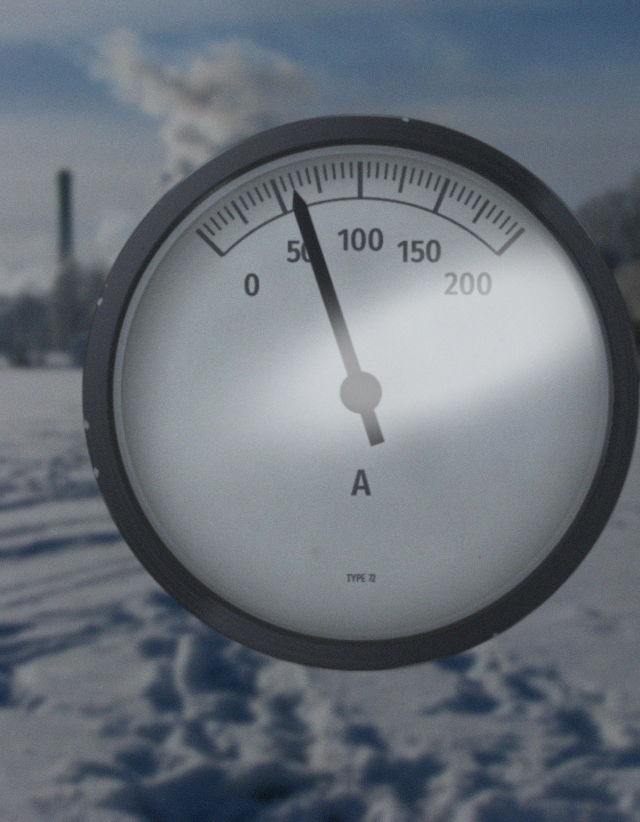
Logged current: 60A
